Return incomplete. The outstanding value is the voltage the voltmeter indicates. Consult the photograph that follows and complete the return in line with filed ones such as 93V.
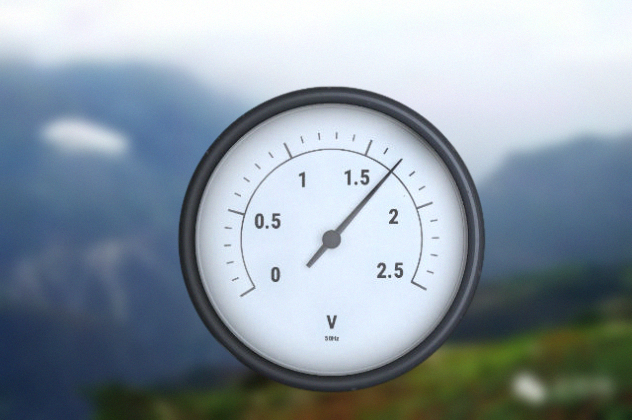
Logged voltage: 1.7V
